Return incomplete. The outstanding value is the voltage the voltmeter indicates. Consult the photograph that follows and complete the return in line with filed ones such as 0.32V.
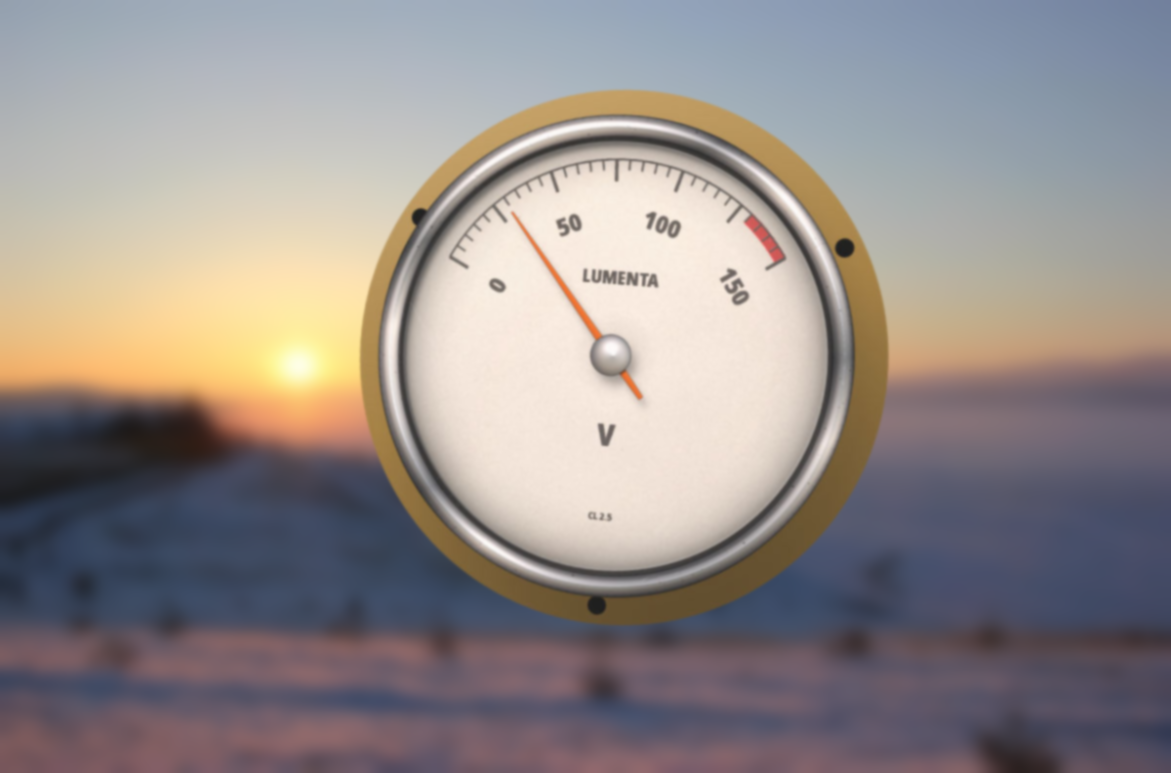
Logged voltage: 30V
